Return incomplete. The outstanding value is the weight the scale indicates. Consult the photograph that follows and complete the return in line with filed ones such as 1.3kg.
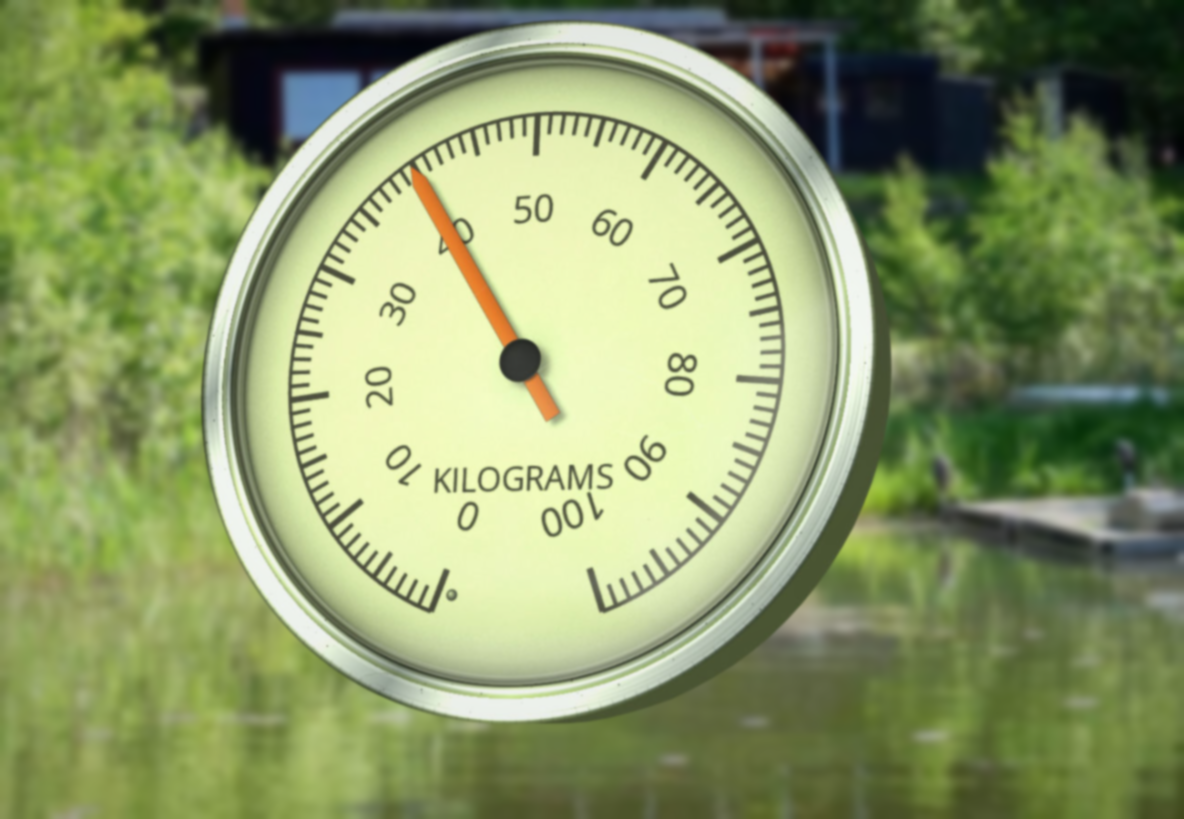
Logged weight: 40kg
